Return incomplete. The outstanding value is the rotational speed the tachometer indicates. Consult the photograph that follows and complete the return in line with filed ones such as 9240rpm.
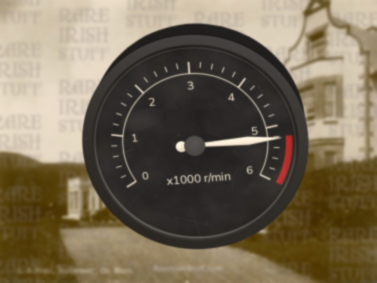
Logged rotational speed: 5200rpm
